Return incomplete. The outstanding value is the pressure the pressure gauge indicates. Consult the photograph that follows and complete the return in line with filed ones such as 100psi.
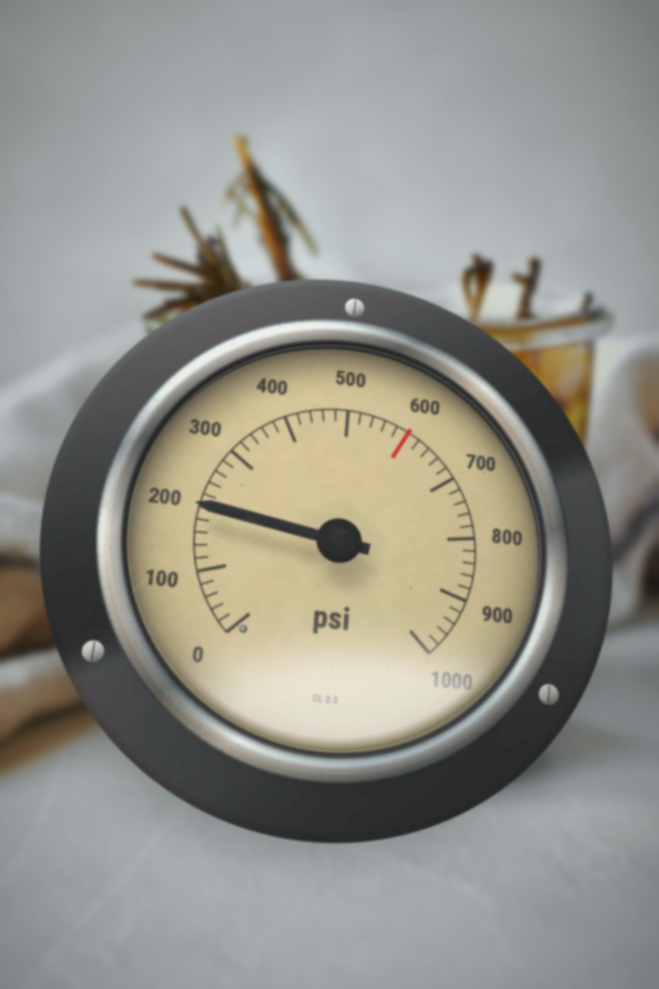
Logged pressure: 200psi
